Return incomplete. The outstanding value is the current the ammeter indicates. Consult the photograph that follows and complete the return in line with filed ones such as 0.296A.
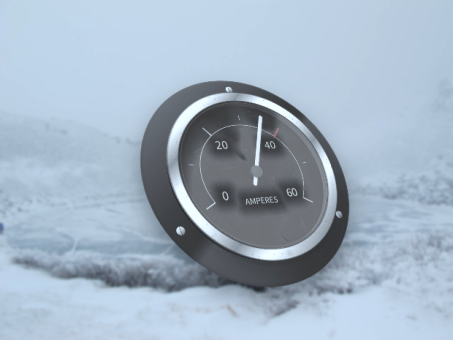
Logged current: 35A
